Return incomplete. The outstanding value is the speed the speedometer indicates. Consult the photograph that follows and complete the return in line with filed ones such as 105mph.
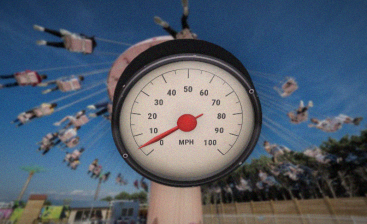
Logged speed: 5mph
